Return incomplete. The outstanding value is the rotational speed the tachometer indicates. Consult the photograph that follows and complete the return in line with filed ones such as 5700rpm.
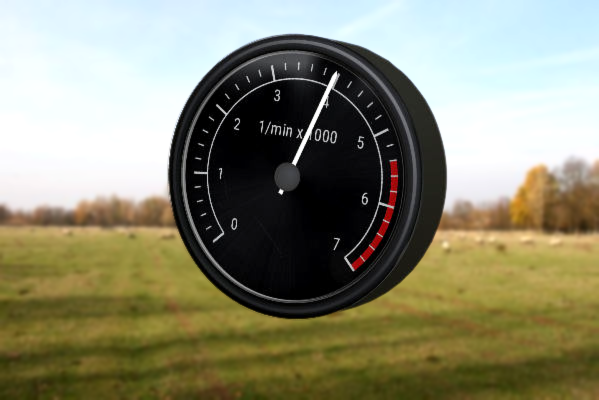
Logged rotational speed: 4000rpm
